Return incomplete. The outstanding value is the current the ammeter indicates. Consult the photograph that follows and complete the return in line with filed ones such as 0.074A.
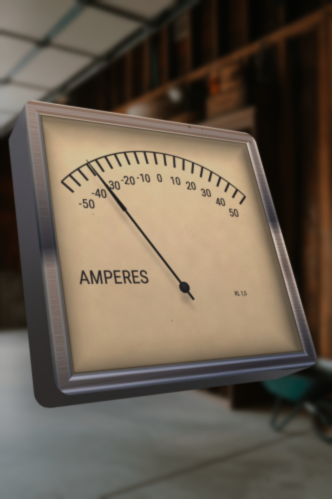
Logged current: -35A
